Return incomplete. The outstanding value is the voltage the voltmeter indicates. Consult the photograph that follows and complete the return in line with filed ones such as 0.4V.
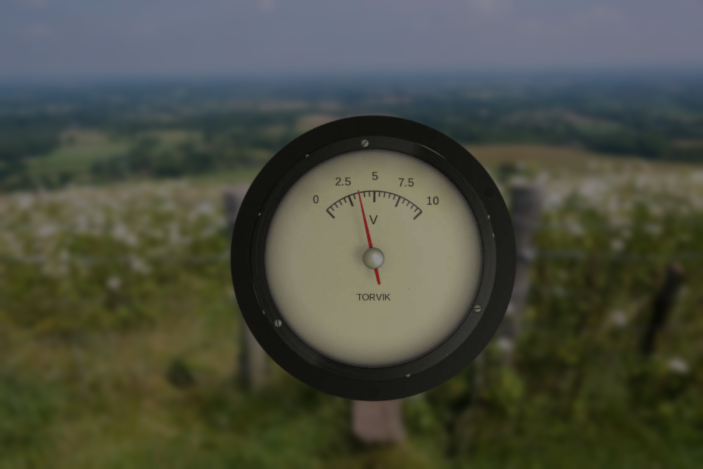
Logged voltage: 3.5V
